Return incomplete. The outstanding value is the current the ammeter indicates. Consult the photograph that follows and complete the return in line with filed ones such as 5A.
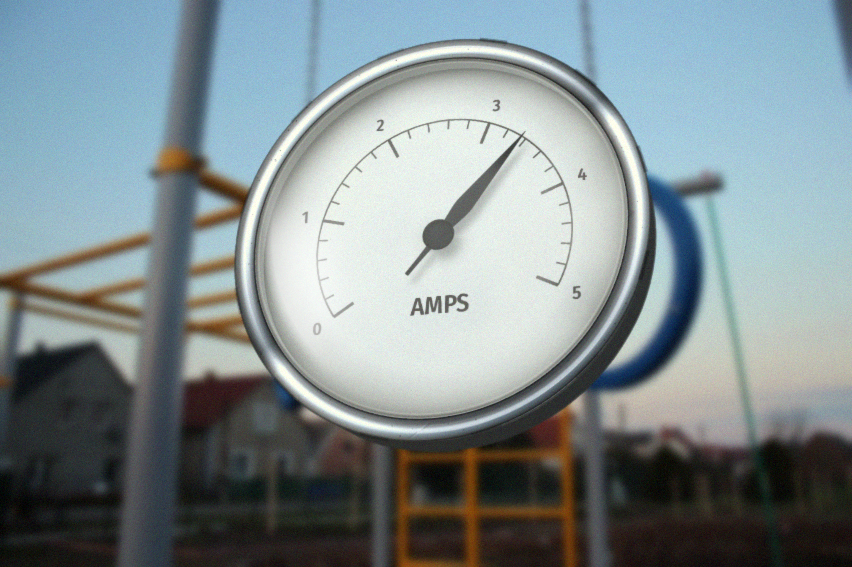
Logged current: 3.4A
